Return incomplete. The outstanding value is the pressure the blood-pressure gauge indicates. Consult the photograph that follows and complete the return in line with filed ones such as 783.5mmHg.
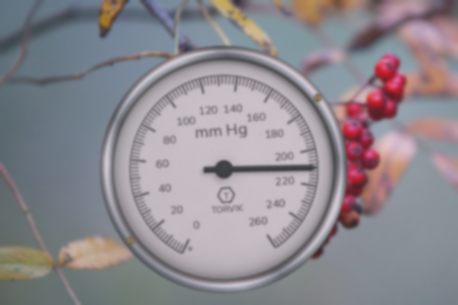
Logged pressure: 210mmHg
